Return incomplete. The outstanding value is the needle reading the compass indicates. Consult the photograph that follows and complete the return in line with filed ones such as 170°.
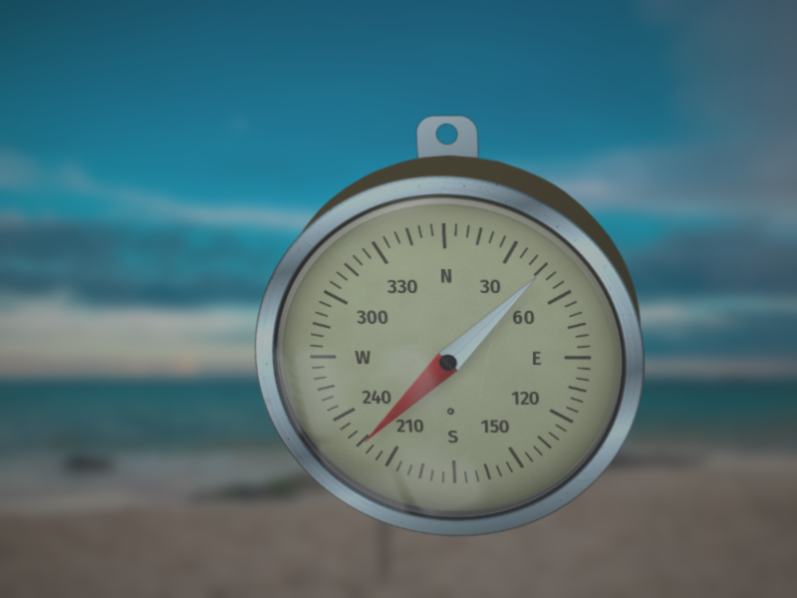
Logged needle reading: 225°
